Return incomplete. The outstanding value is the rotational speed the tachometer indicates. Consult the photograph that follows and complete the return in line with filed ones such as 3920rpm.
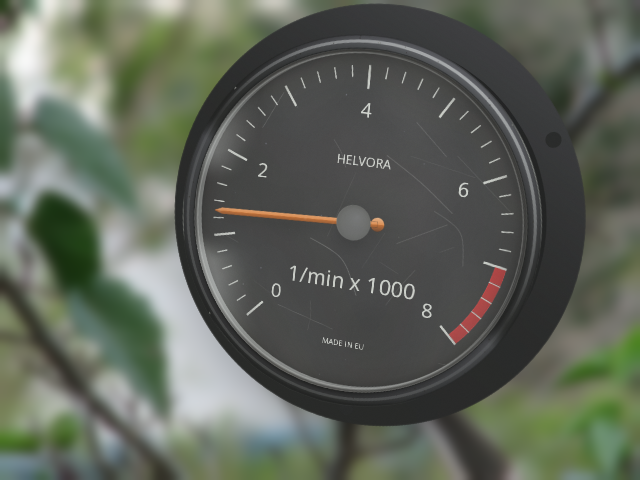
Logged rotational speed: 1300rpm
